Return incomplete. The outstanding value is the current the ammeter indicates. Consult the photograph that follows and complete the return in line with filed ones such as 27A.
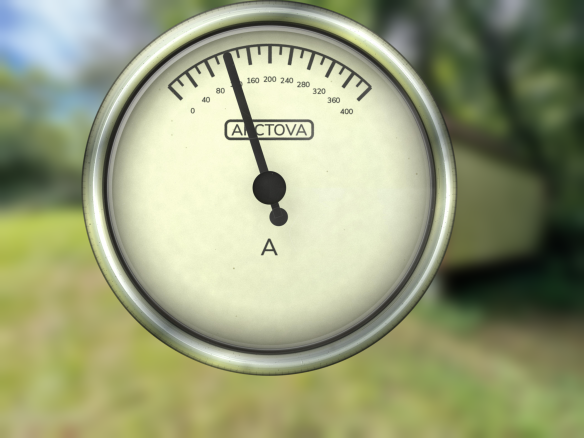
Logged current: 120A
